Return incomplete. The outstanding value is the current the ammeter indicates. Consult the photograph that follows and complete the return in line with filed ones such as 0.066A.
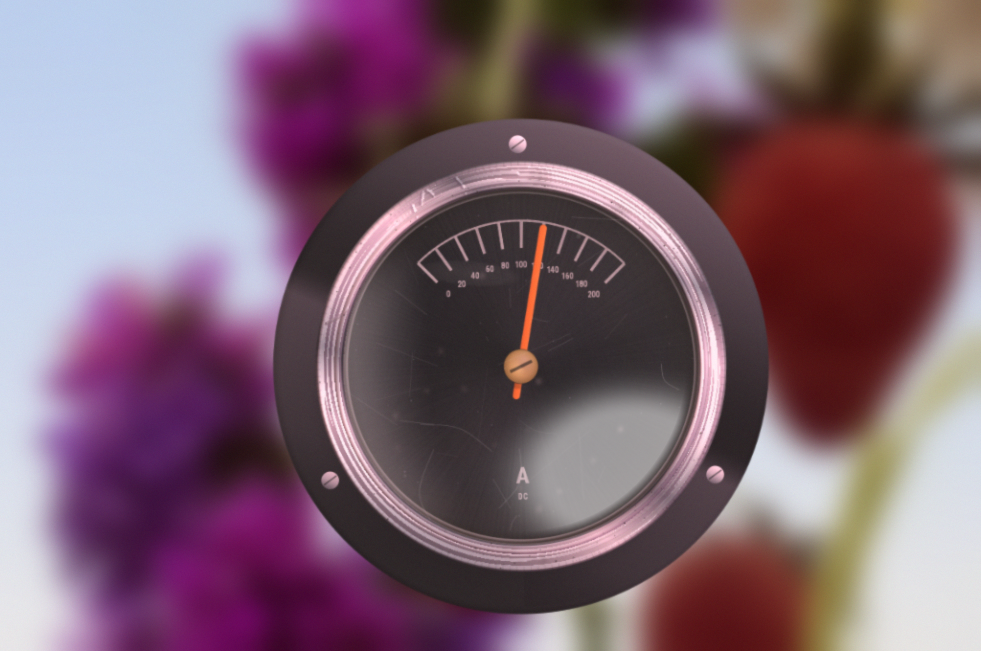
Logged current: 120A
